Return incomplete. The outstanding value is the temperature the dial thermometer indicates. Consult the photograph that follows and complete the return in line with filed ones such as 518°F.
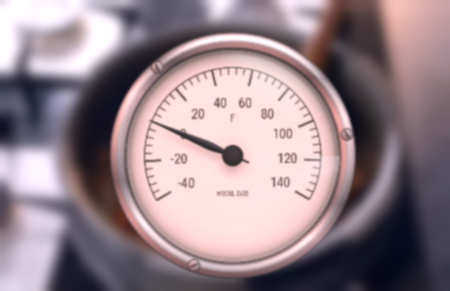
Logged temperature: 0°F
